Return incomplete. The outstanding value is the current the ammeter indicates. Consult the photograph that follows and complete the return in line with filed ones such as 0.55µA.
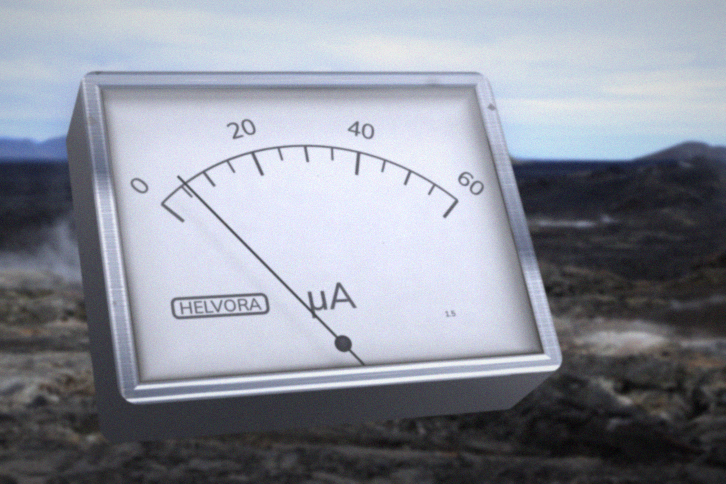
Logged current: 5µA
